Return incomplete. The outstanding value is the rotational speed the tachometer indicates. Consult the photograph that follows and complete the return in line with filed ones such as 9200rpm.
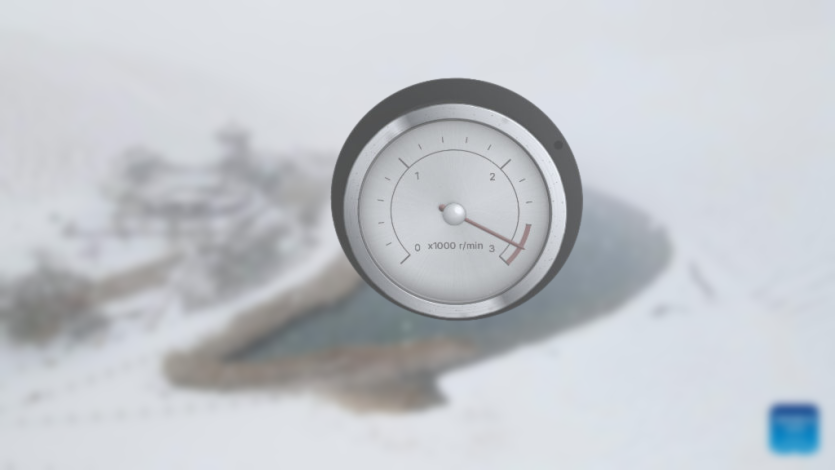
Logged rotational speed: 2800rpm
